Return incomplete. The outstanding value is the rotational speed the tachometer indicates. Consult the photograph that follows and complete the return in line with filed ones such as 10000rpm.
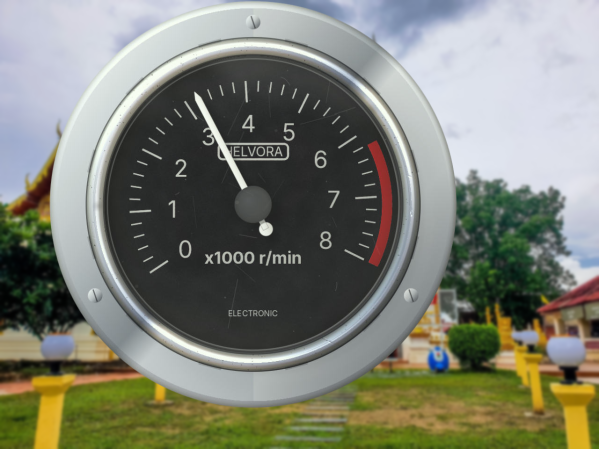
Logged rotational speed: 3200rpm
